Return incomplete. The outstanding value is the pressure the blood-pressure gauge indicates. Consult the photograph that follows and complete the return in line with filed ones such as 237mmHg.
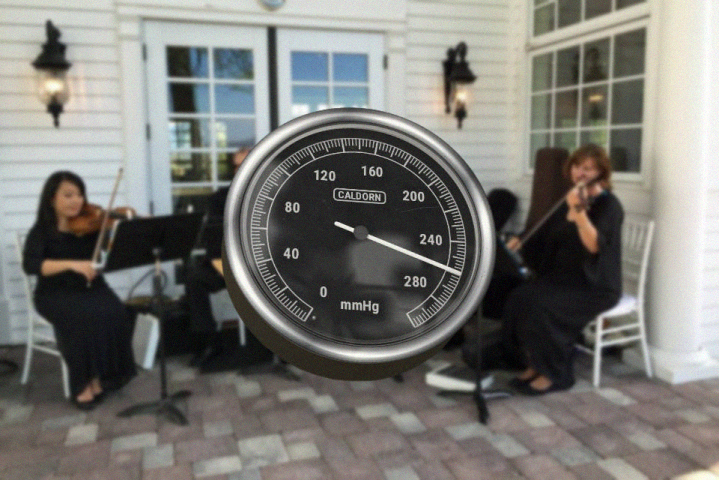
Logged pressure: 260mmHg
